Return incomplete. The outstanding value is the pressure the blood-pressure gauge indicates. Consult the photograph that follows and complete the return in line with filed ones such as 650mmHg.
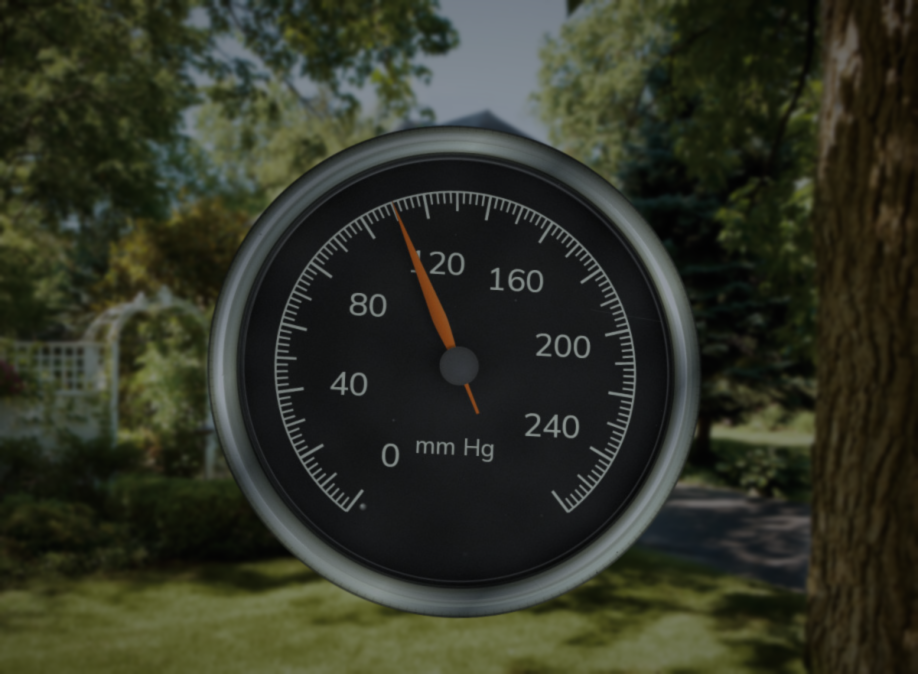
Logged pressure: 110mmHg
